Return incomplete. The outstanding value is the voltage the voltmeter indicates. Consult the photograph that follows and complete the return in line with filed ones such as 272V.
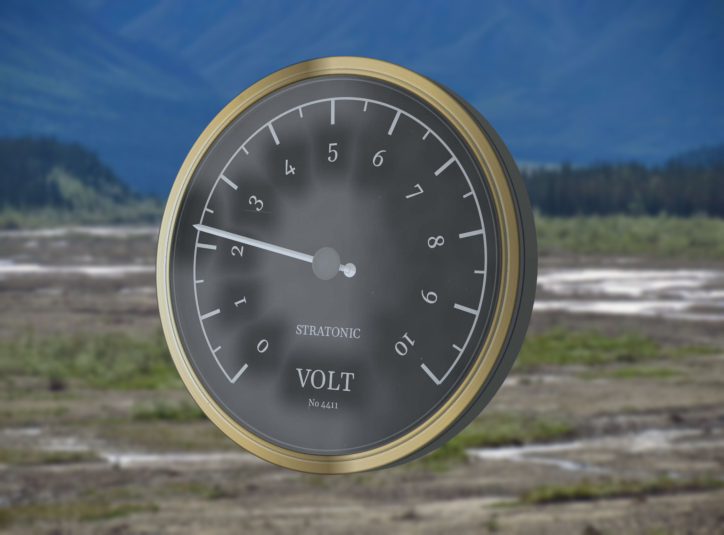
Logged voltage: 2.25V
